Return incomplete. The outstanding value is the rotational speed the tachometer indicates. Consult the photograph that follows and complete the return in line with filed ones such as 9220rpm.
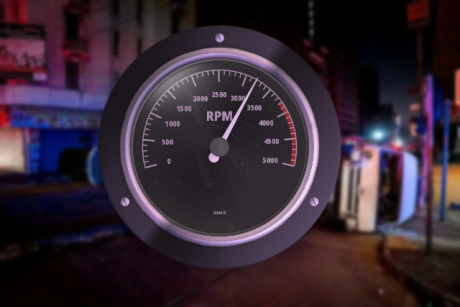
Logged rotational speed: 3200rpm
